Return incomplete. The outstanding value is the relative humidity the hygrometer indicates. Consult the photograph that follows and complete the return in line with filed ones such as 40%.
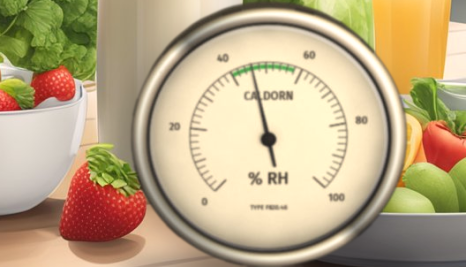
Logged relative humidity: 46%
